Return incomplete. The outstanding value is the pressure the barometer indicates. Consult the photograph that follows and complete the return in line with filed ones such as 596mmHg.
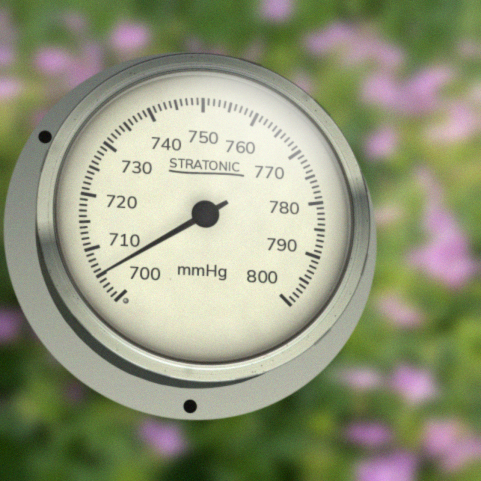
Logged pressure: 705mmHg
